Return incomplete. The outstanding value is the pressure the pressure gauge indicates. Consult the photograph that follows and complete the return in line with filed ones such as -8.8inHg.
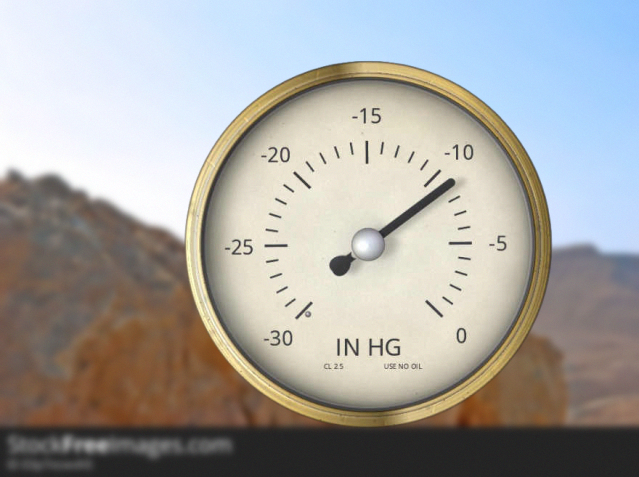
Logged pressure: -9inHg
